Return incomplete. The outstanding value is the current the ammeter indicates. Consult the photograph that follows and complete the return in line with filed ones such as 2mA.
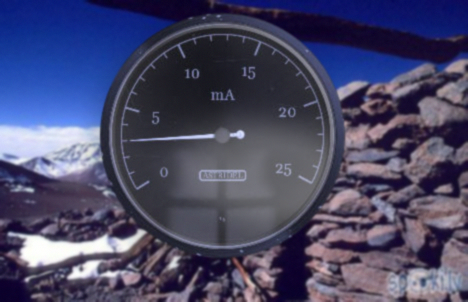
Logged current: 3mA
